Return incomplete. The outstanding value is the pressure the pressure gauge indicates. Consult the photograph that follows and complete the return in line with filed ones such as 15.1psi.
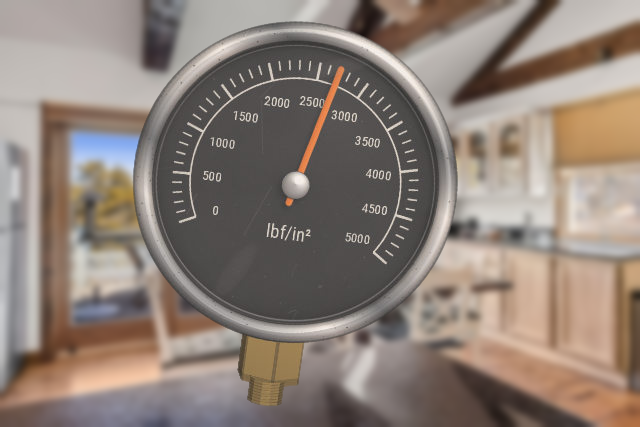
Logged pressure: 2700psi
